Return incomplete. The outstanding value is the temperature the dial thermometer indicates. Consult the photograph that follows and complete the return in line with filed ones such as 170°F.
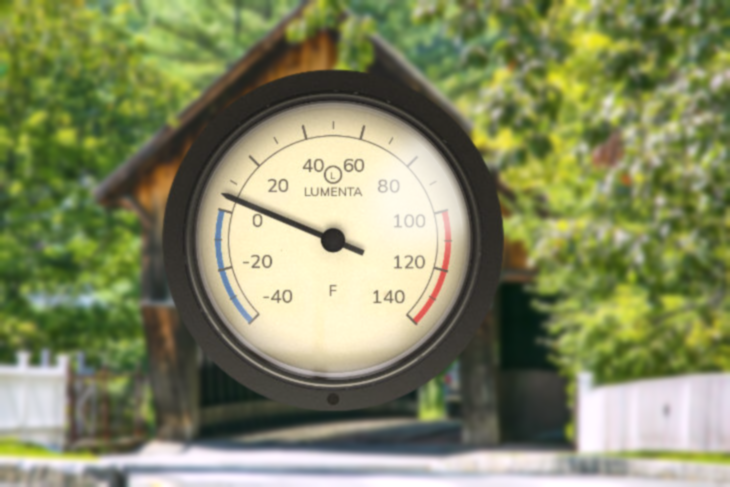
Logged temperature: 5°F
